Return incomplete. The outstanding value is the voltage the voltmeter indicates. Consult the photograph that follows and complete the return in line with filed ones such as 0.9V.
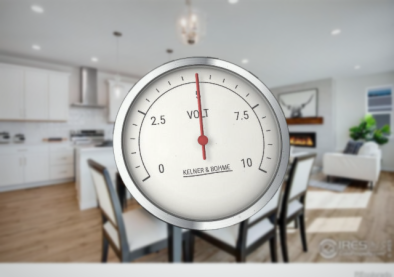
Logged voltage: 5V
